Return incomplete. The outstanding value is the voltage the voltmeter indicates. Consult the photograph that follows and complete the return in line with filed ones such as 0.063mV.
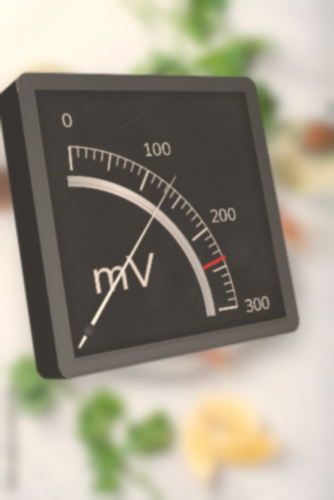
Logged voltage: 130mV
